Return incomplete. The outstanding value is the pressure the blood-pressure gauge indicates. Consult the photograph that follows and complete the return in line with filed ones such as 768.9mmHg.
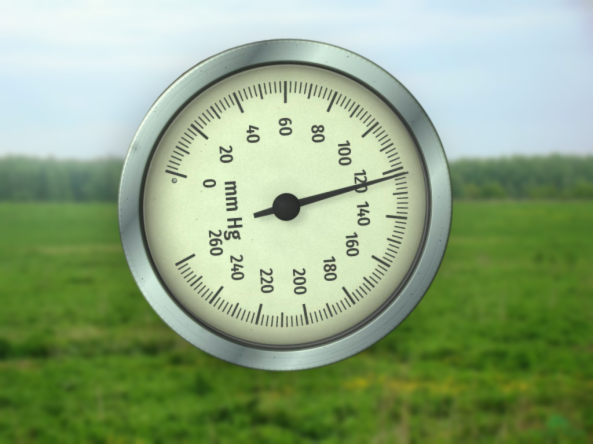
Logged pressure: 122mmHg
